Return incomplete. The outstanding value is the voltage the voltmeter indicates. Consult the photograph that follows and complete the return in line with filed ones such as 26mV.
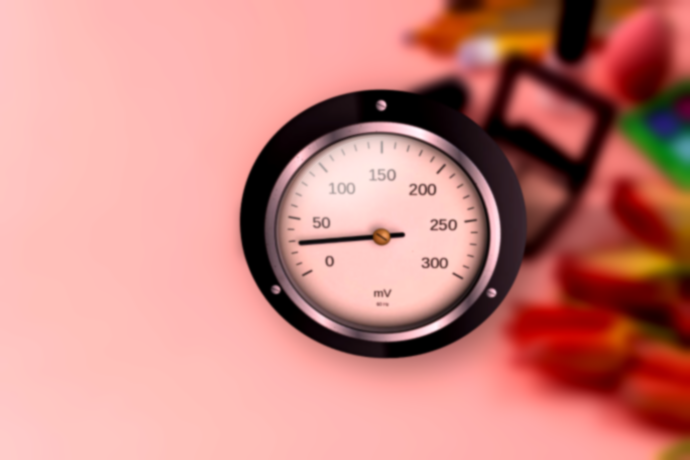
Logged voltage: 30mV
